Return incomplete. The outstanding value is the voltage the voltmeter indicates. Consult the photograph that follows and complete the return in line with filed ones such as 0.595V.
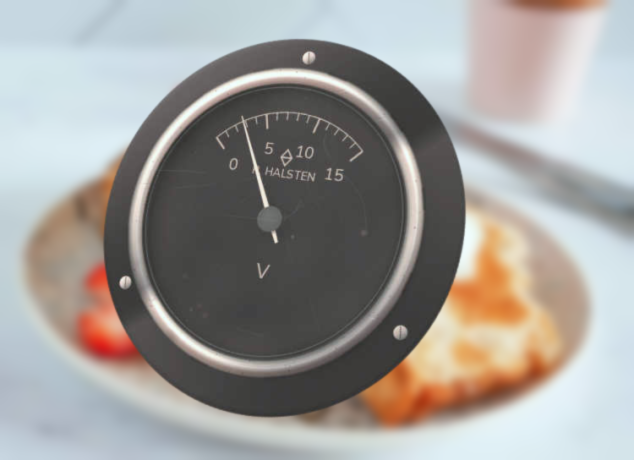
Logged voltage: 3V
